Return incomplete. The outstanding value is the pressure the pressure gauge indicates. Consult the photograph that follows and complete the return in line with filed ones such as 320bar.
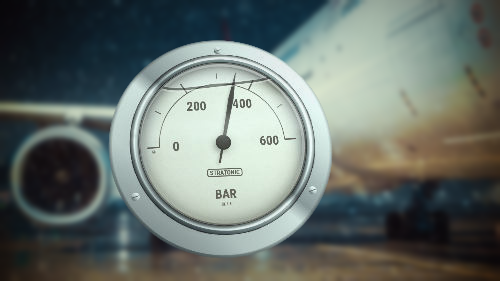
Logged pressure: 350bar
